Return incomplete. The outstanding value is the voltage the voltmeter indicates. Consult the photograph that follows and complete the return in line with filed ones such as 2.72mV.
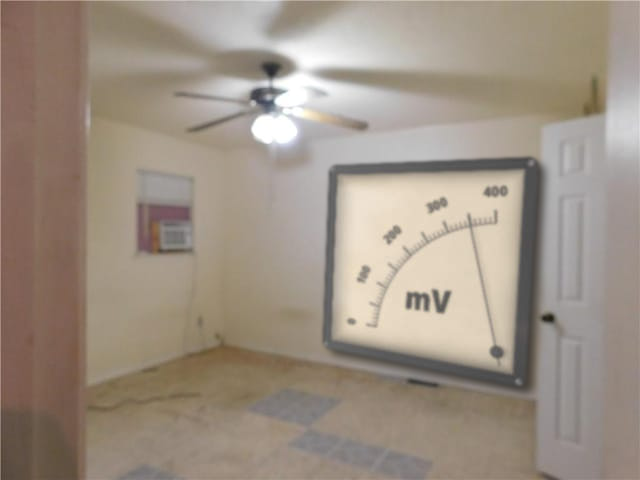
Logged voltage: 350mV
